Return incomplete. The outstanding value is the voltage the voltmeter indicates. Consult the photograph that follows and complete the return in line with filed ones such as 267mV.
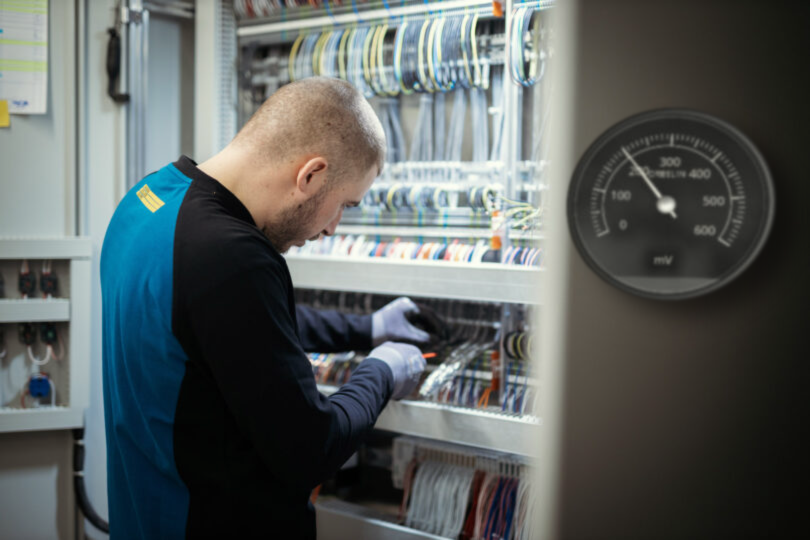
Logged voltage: 200mV
